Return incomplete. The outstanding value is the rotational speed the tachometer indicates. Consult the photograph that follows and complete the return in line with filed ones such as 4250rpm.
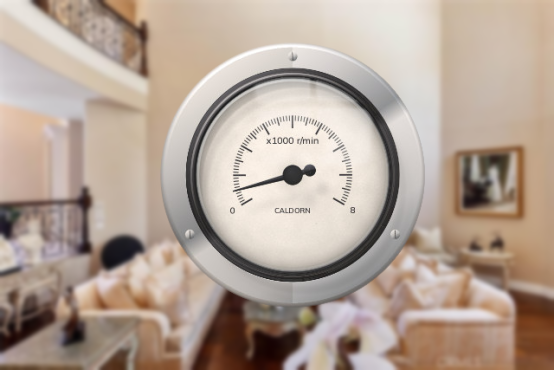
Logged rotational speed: 500rpm
